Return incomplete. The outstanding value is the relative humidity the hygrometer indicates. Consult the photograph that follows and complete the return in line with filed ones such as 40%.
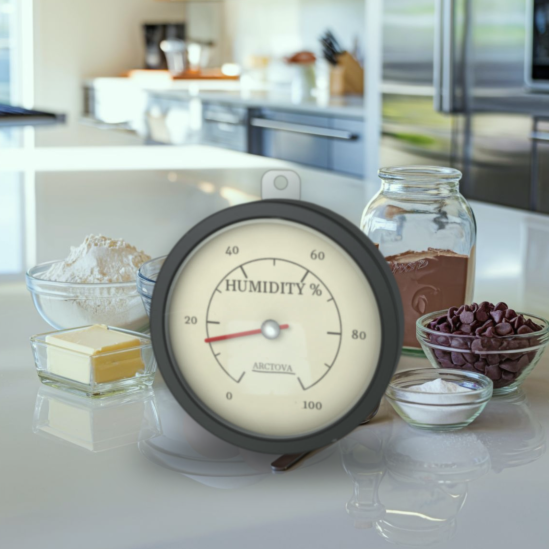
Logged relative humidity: 15%
